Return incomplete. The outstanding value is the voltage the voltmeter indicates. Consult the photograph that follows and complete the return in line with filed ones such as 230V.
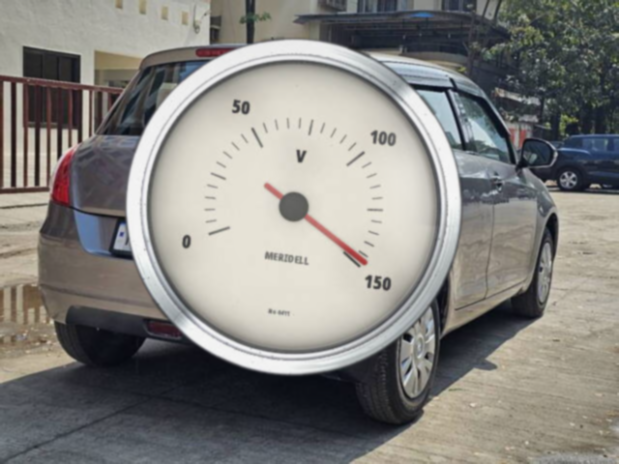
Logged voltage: 147.5V
